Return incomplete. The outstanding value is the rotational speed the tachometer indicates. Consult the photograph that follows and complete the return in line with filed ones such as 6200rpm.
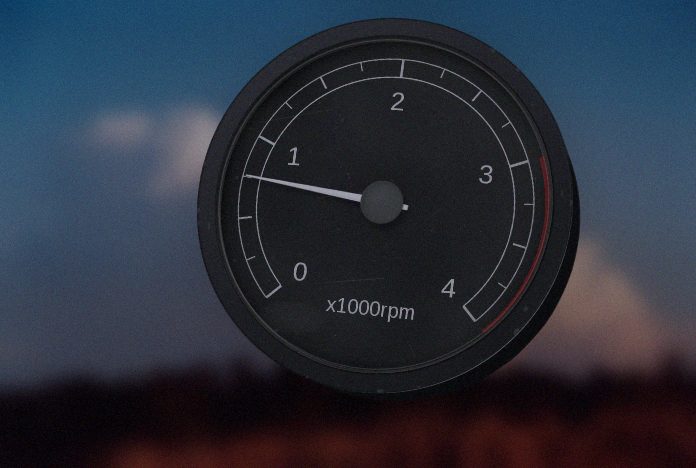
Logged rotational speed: 750rpm
